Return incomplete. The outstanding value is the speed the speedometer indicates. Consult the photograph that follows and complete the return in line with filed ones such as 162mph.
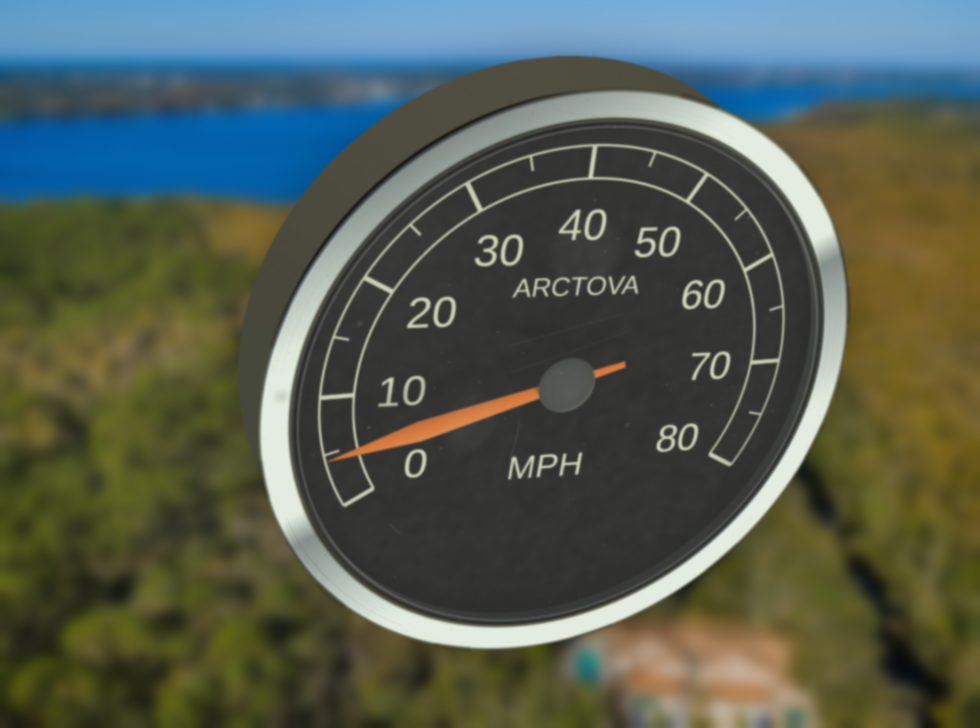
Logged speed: 5mph
